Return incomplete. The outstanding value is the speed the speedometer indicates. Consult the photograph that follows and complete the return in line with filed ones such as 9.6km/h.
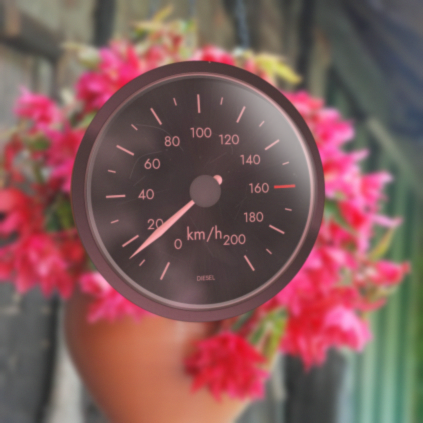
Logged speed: 15km/h
